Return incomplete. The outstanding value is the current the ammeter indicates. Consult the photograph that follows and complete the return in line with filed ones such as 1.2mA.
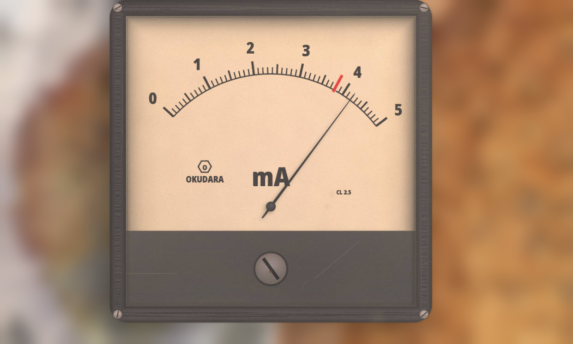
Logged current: 4.2mA
